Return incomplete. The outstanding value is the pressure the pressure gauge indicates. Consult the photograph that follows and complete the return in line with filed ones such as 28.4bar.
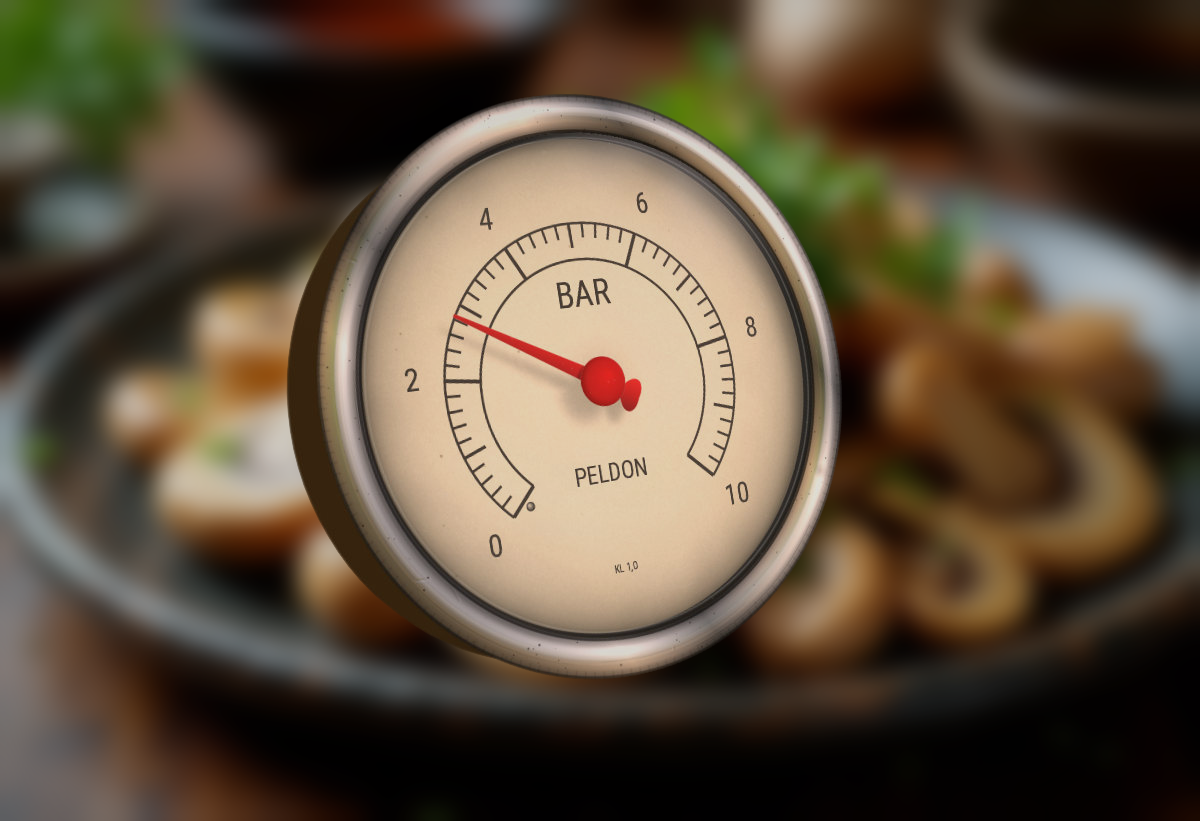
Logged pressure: 2.8bar
